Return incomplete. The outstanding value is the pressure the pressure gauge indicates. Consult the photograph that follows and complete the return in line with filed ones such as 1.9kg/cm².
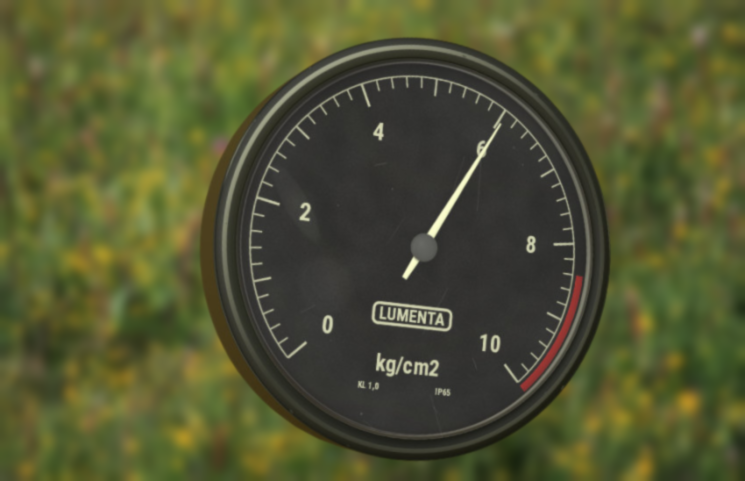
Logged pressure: 6kg/cm²
